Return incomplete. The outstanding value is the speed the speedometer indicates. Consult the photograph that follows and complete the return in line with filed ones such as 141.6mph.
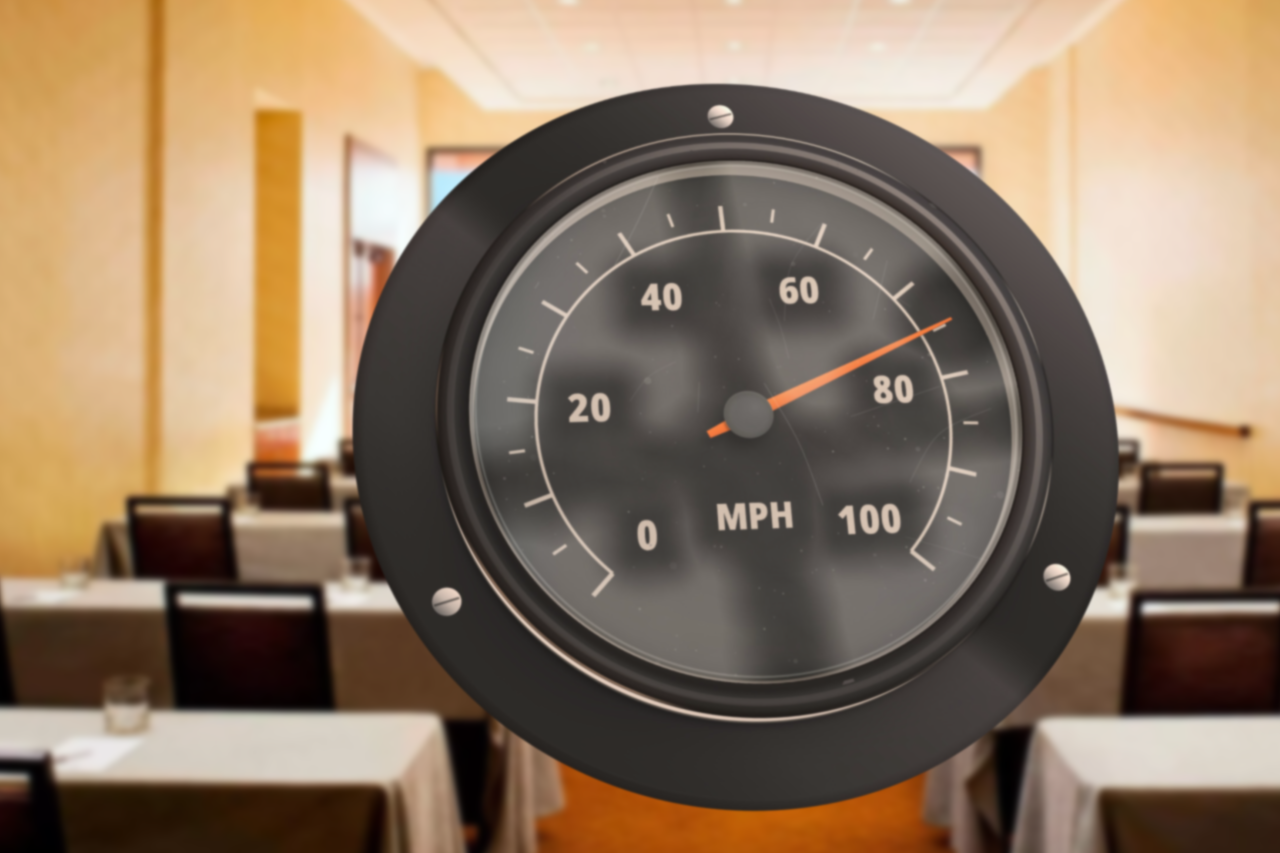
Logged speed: 75mph
